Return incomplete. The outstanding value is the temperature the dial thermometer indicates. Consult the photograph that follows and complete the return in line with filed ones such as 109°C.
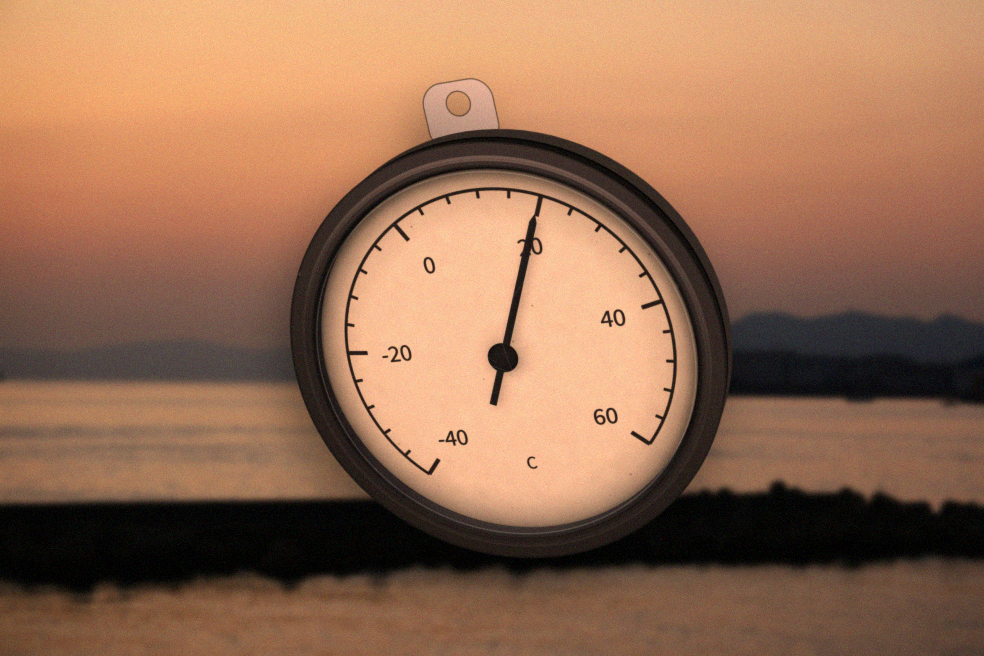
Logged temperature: 20°C
